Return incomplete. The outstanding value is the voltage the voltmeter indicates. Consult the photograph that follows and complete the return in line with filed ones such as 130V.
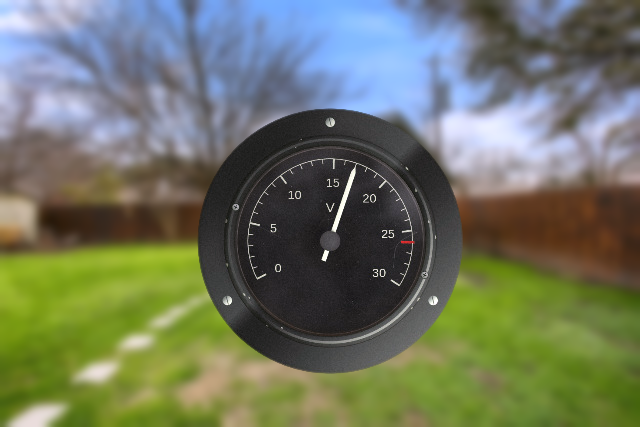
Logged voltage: 17V
